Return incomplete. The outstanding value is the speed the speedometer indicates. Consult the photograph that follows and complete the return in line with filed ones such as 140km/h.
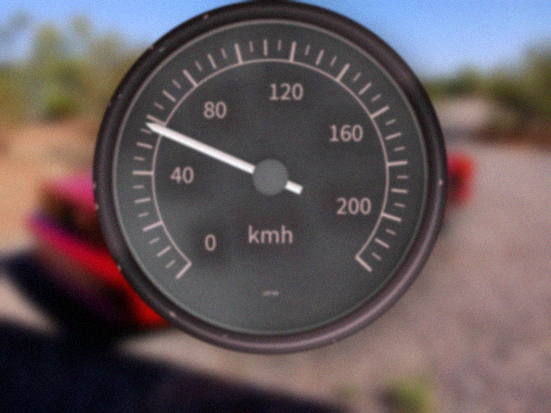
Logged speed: 57.5km/h
